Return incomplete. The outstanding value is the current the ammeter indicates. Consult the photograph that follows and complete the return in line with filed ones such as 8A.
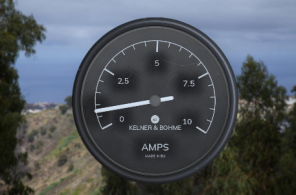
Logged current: 0.75A
